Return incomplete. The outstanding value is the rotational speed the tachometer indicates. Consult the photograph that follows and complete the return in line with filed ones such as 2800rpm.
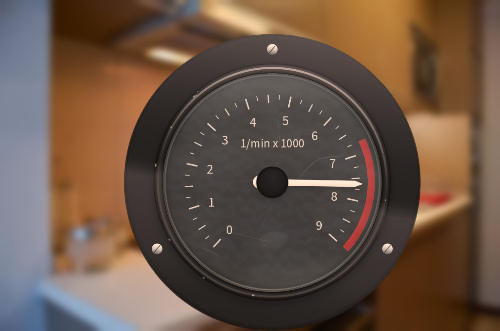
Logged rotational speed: 7625rpm
